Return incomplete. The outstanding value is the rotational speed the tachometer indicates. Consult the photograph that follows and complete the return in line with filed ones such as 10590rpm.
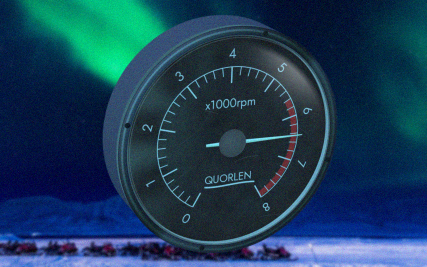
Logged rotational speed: 6400rpm
